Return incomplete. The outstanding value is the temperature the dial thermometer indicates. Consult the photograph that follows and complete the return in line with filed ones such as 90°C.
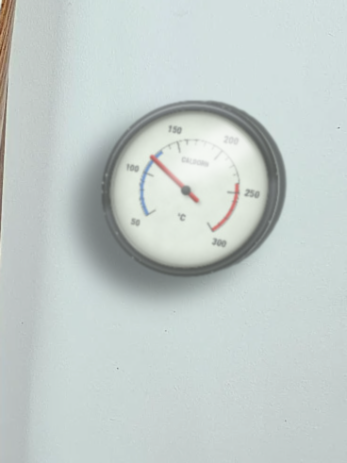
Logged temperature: 120°C
